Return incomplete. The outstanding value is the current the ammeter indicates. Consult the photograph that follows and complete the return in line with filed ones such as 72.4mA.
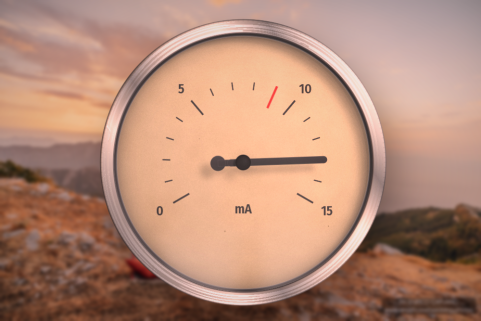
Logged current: 13mA
